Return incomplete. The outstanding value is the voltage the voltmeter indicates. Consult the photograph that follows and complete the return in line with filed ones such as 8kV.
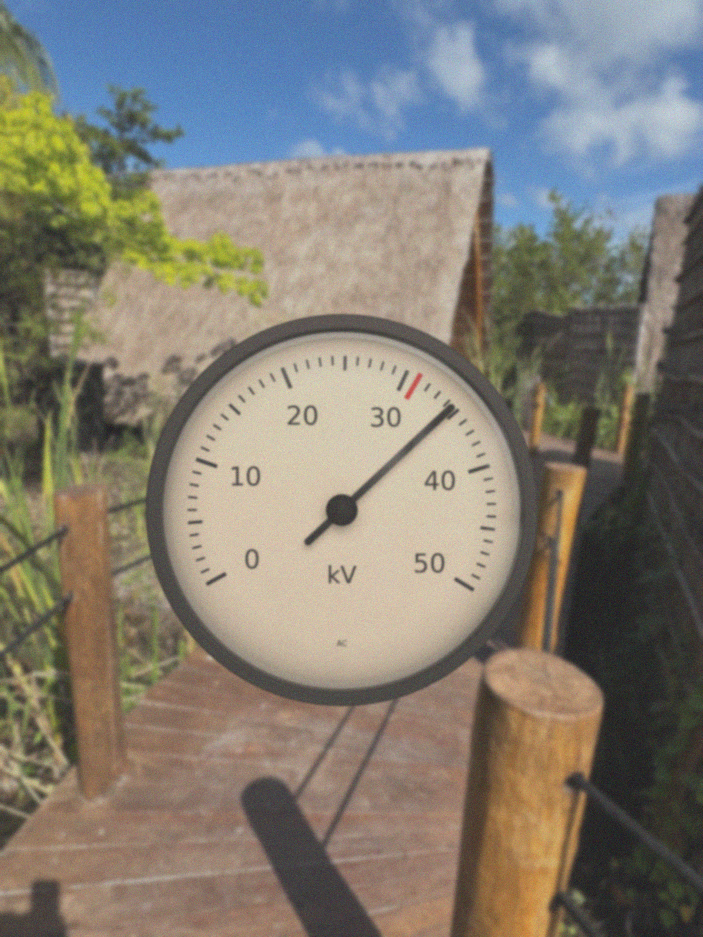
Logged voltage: 34.5kV
